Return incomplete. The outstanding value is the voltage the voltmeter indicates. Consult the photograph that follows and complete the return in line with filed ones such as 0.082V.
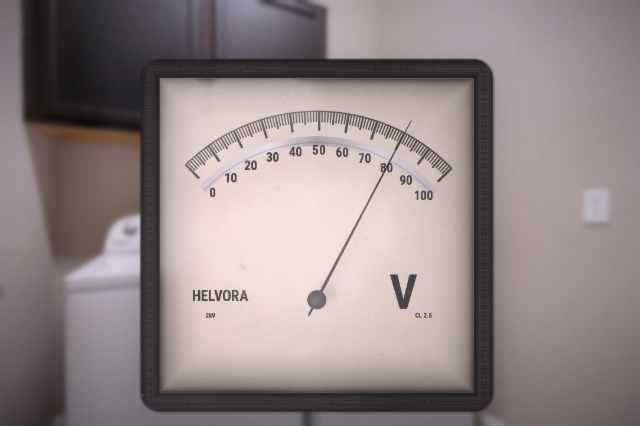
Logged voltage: 80V
